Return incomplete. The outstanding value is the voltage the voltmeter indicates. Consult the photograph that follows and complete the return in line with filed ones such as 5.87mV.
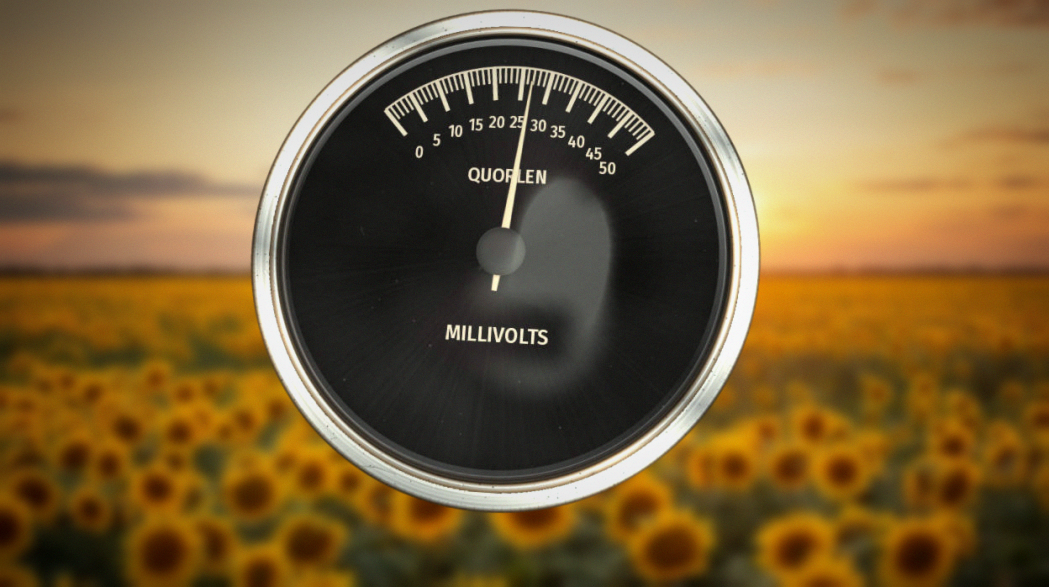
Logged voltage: 27mV
